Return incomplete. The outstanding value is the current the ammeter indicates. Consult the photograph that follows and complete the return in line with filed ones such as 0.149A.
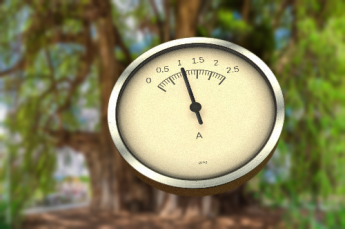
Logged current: 1A
